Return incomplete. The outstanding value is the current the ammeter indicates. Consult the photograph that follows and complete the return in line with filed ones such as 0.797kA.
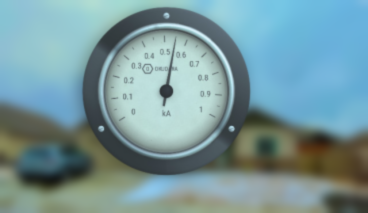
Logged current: 0.55kA
